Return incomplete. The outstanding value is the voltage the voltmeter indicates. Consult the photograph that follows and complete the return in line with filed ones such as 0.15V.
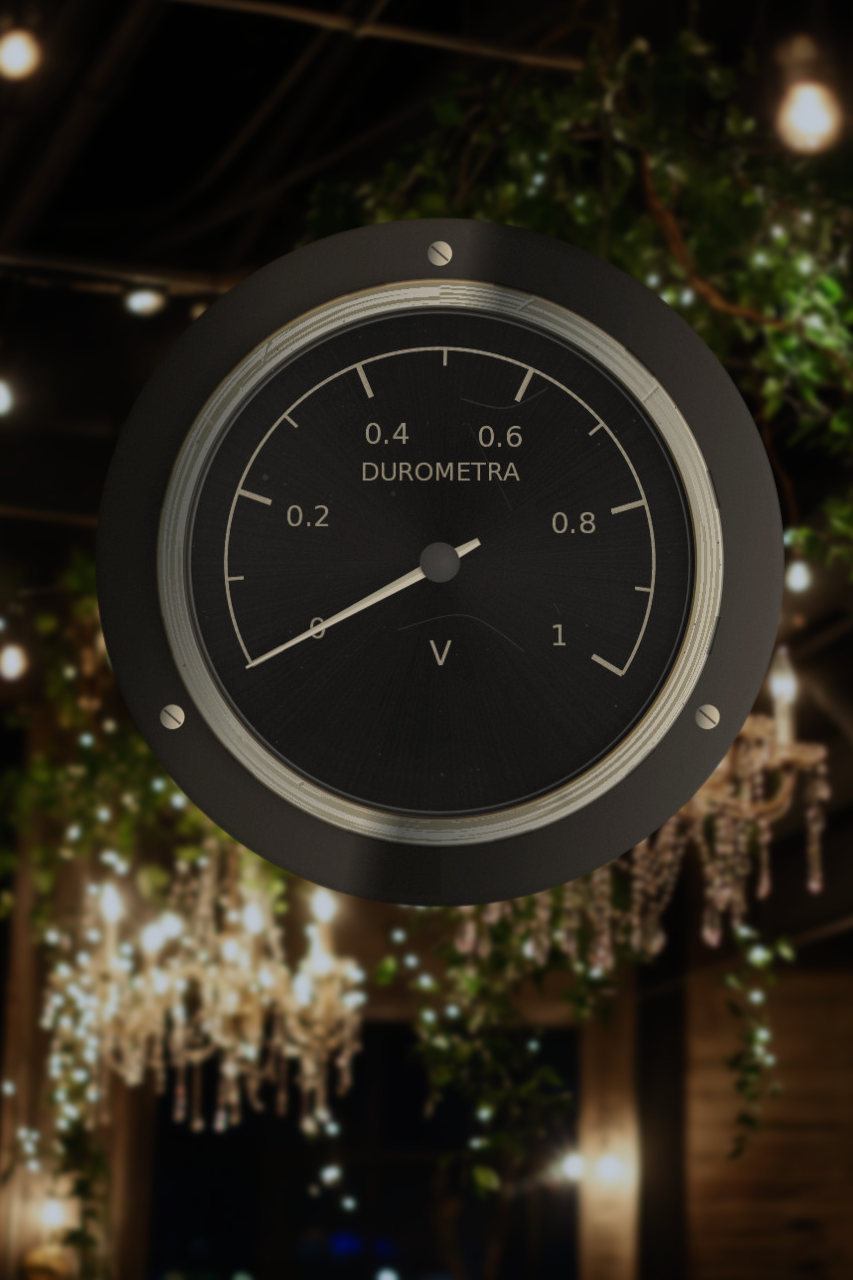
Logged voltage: 0V
